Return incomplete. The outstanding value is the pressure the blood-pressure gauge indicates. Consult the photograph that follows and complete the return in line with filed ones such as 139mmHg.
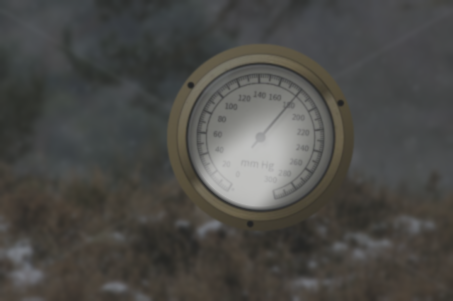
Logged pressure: 180mmHg
